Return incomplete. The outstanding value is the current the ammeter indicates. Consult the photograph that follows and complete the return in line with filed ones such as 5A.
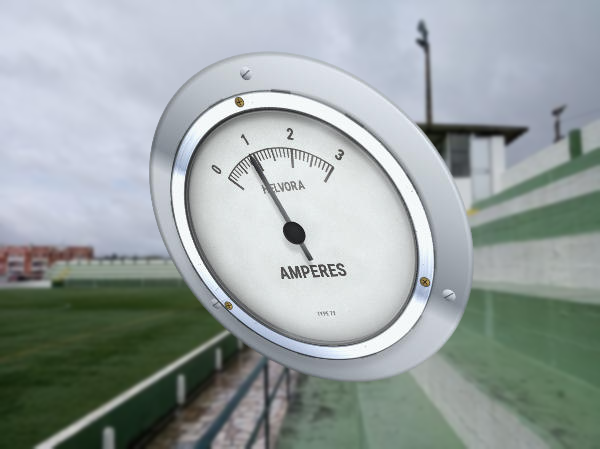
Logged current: 1A
